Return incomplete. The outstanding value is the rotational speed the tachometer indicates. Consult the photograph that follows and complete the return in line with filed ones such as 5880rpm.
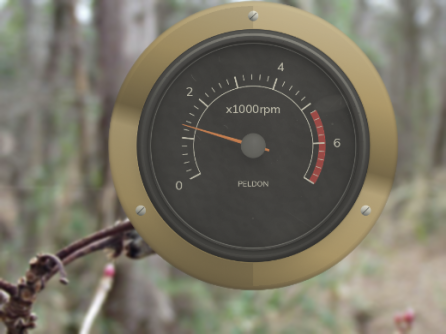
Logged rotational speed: 1300rpm
